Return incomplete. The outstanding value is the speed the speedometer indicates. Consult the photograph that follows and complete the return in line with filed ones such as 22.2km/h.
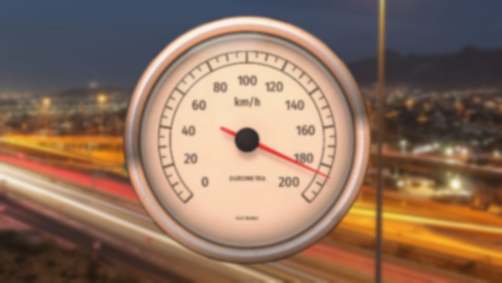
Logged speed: 185km/h
